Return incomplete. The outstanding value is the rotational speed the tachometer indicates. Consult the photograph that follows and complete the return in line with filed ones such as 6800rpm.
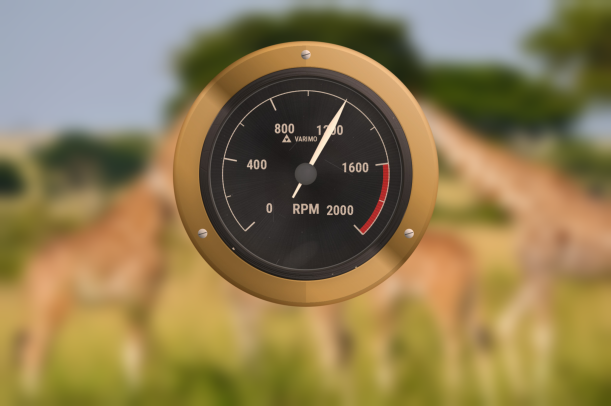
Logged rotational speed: 1200rpm
